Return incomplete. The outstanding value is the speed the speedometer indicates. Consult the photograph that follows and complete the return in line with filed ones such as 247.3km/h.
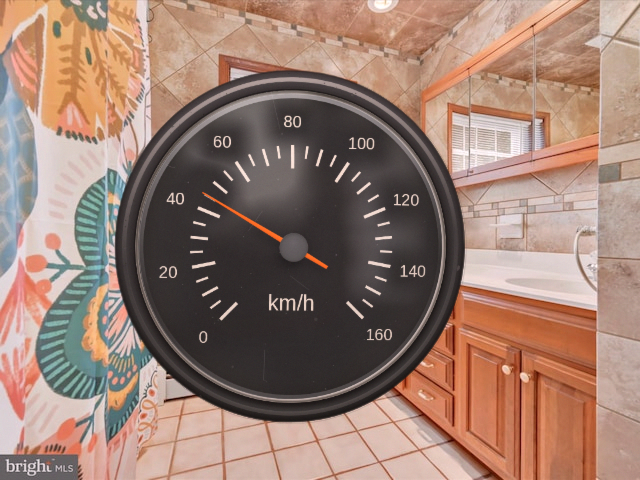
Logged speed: 45km/h
